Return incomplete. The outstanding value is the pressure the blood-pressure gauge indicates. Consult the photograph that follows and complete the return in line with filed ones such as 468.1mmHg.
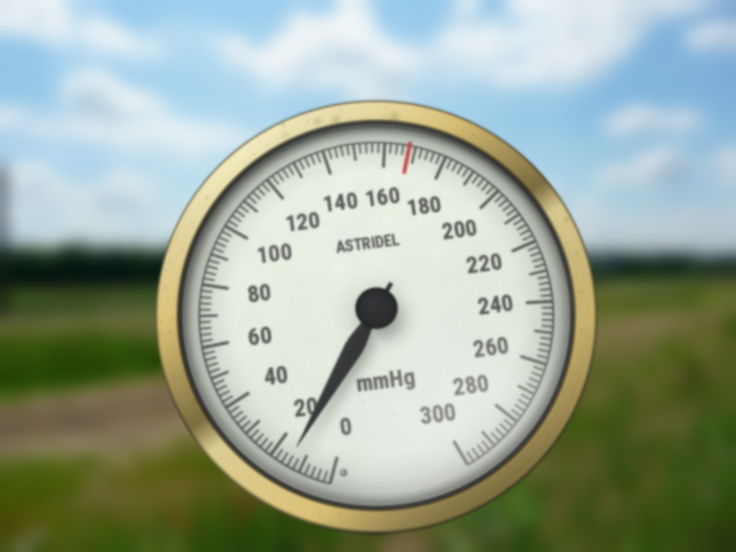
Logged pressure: 14mmHg
